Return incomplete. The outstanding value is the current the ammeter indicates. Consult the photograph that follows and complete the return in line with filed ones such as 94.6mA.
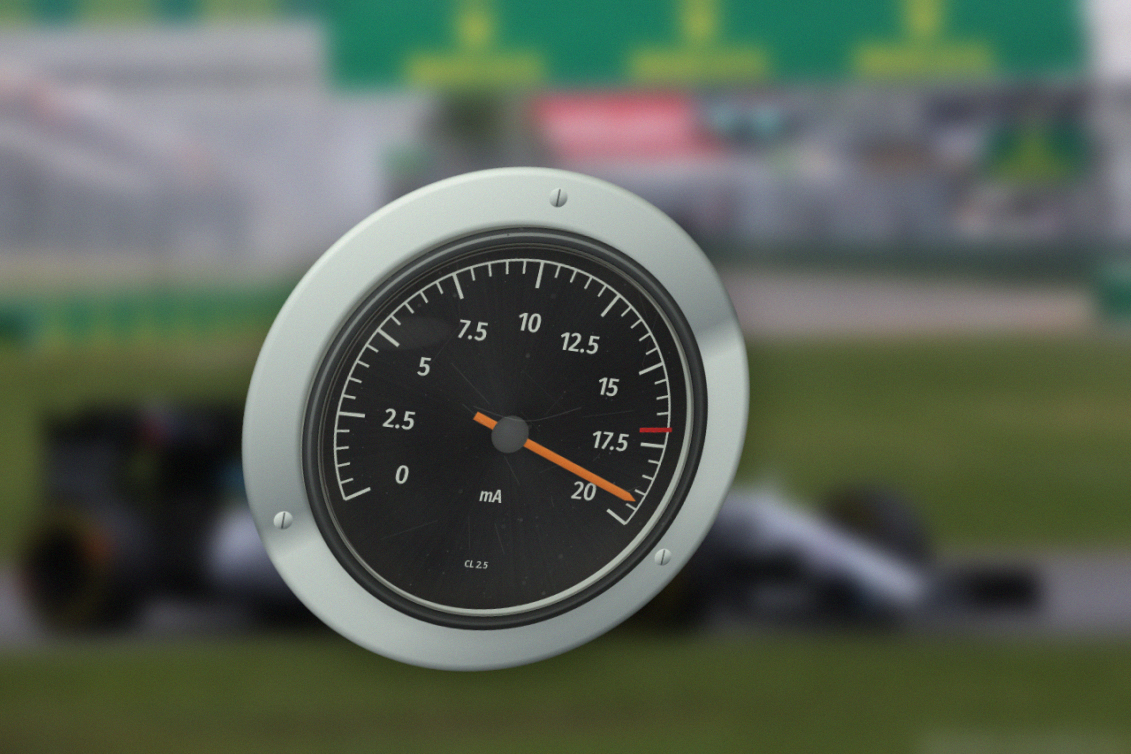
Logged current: 19.25mA
